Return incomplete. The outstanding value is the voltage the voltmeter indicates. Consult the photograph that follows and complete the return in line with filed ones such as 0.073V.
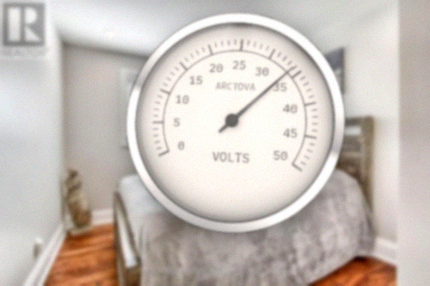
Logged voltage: 34V
